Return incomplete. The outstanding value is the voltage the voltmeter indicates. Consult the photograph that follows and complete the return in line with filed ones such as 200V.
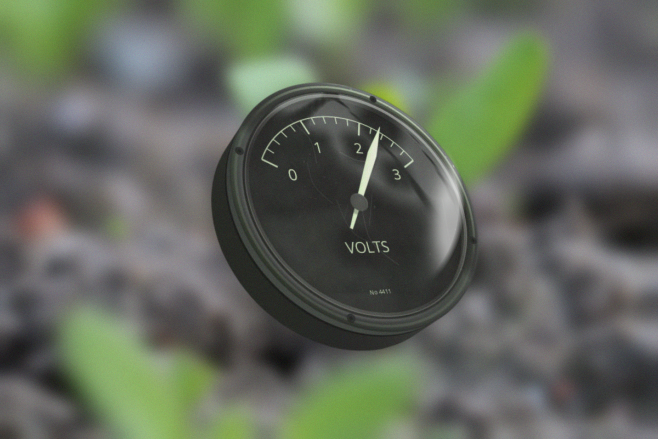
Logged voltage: 2.3V
